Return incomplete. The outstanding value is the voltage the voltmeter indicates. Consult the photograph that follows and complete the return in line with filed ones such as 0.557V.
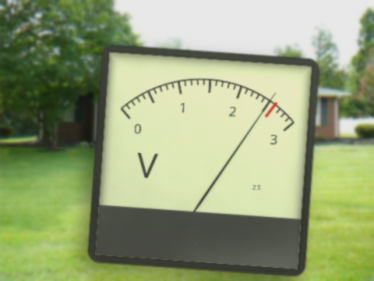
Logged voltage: 2.5V
